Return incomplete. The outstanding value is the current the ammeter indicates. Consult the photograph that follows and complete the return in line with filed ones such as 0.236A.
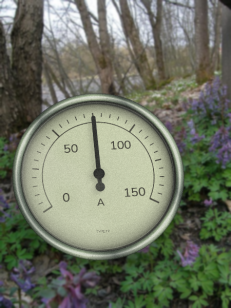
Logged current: 75A
